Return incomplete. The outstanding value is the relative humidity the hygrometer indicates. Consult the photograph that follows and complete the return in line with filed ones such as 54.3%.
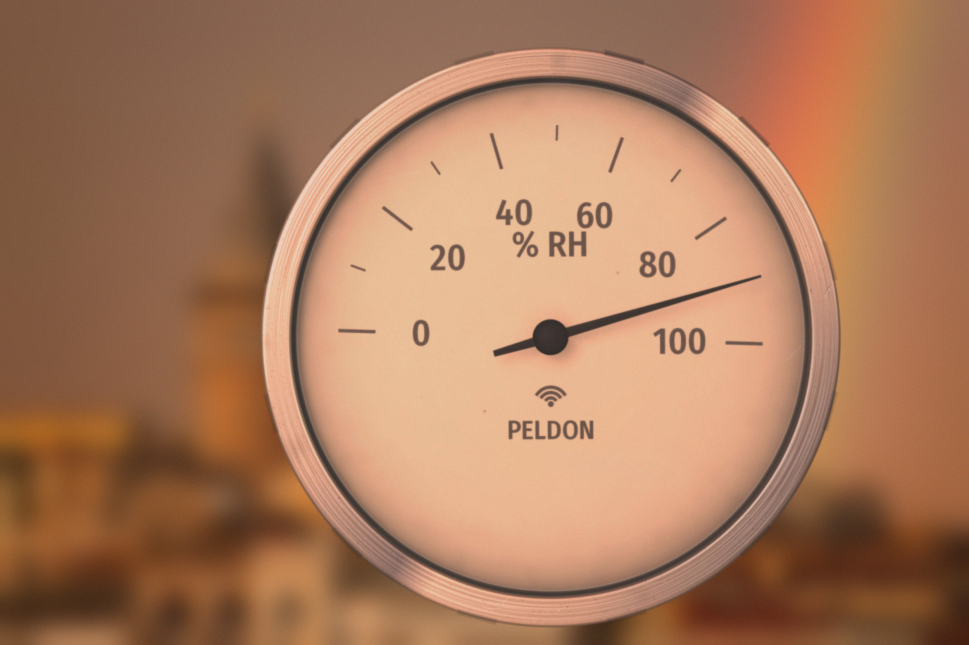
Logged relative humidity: 90%
